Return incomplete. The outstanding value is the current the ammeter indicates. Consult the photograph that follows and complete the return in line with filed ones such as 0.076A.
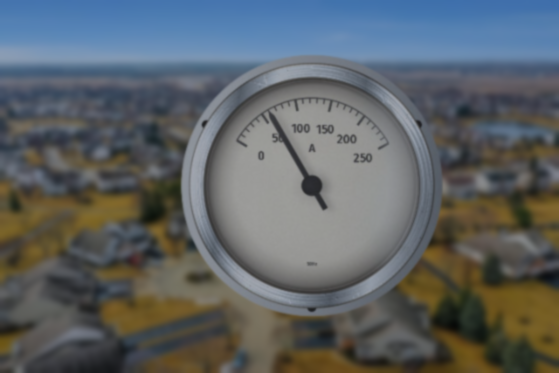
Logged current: 60A
